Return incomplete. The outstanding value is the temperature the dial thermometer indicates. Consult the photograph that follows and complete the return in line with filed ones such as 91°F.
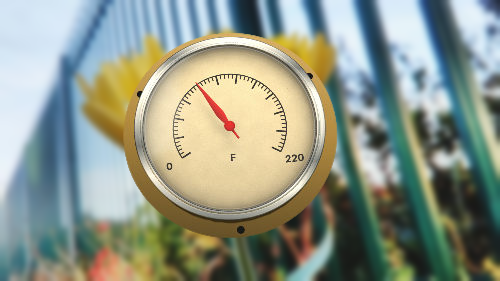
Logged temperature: 80°F
